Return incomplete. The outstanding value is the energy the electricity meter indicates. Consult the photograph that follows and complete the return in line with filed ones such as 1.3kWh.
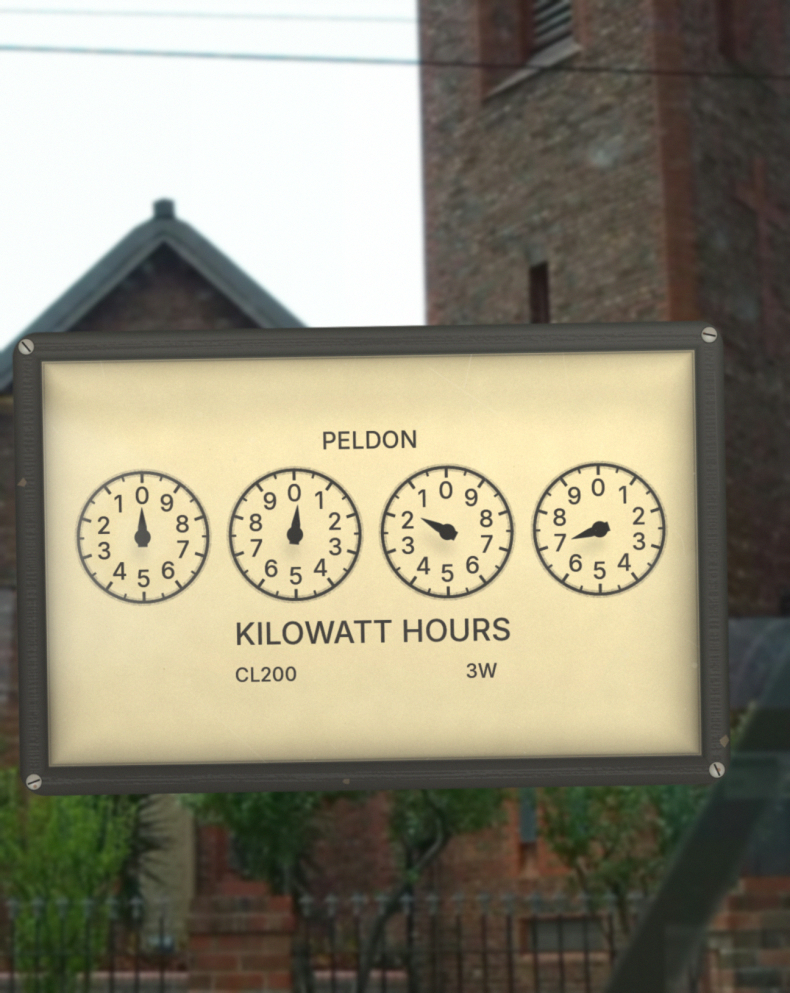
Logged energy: 17kWh
